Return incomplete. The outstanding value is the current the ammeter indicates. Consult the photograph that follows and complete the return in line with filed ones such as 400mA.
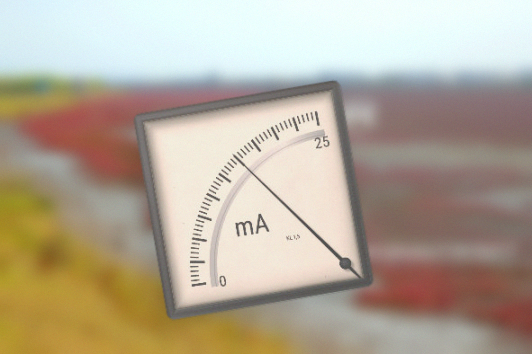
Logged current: 15mA
